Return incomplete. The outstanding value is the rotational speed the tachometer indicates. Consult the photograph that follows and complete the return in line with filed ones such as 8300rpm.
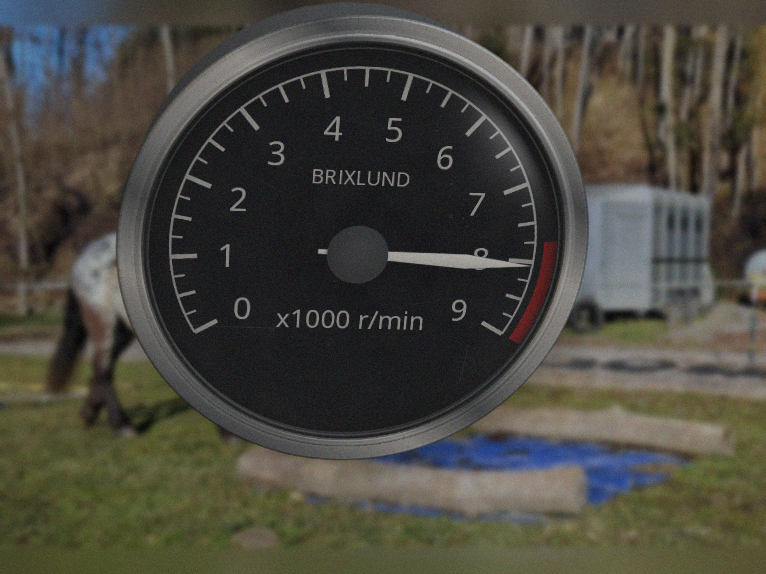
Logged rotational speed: 8000rpm
